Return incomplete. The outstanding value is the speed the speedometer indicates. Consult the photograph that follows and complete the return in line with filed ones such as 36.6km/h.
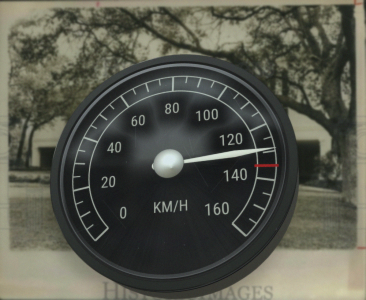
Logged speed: 130km/h
